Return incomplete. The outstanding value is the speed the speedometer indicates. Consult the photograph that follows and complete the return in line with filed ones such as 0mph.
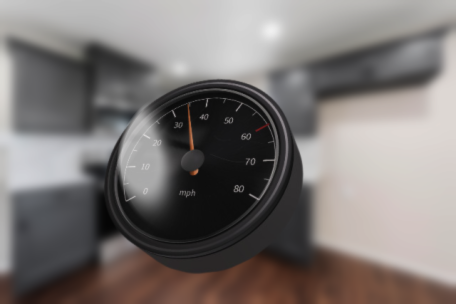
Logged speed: 35mph
